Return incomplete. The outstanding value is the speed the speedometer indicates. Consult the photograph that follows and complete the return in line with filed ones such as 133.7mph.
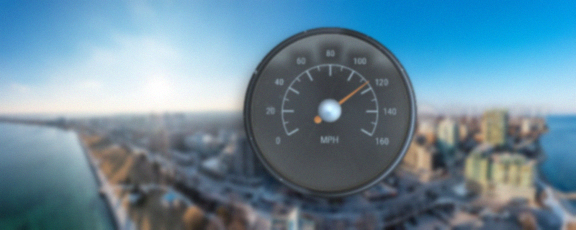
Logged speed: 115mph
